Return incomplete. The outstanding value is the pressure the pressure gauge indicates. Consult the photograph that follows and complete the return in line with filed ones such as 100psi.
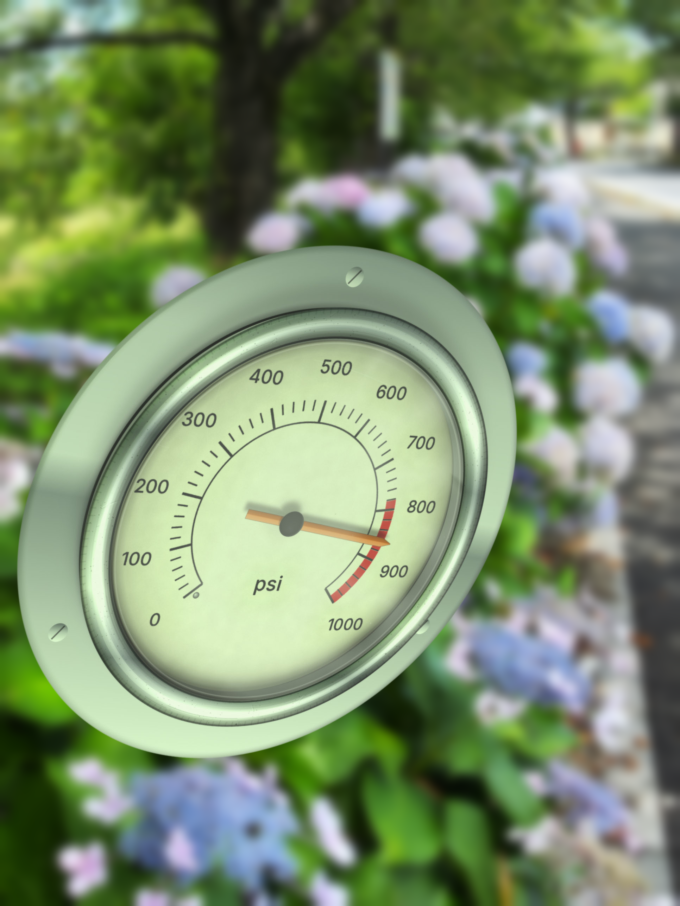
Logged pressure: 860psi
